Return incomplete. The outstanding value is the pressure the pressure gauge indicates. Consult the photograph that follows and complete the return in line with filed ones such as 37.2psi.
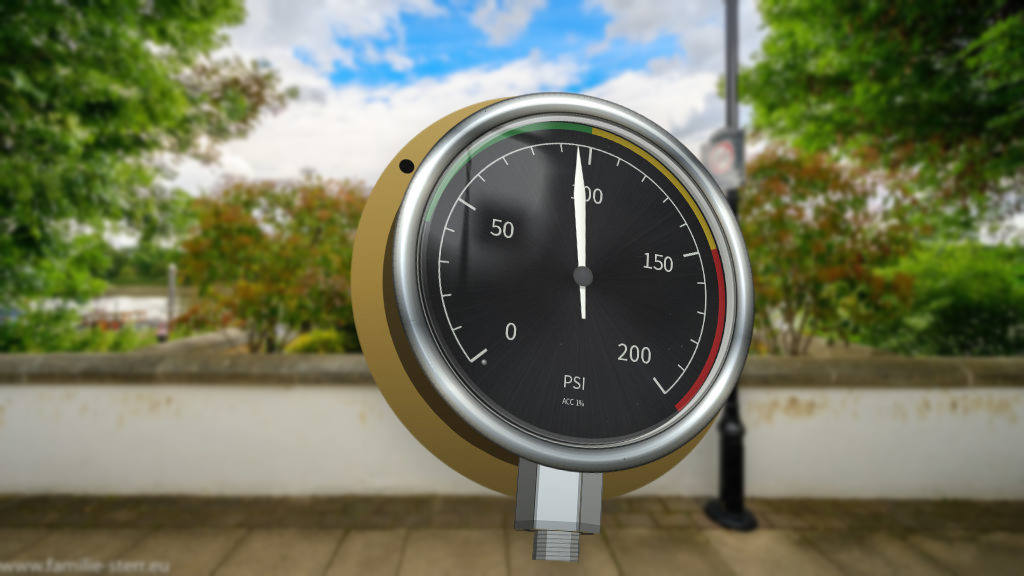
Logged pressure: 95psi
